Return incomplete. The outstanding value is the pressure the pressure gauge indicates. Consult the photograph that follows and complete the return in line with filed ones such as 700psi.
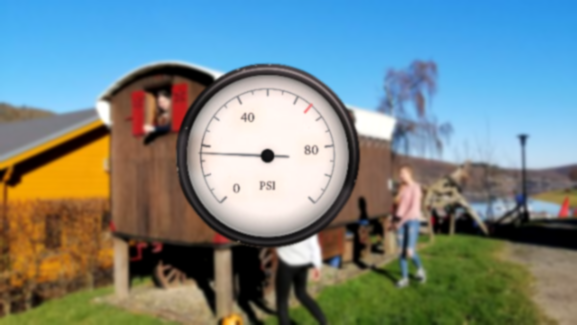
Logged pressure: 17.5psi
